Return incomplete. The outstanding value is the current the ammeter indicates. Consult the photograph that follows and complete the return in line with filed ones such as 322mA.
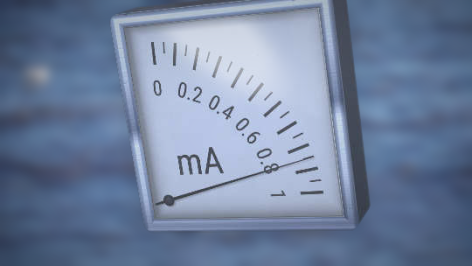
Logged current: 0.85mA
